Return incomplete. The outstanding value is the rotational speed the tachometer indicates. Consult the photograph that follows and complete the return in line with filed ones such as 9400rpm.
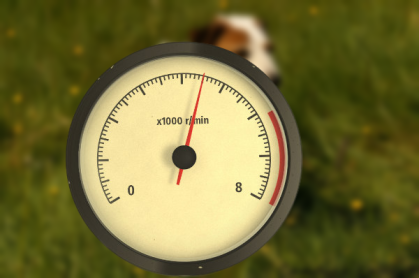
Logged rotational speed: 4500rpm
